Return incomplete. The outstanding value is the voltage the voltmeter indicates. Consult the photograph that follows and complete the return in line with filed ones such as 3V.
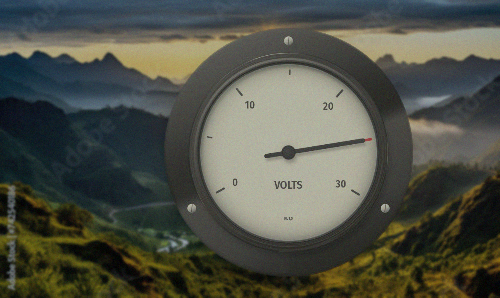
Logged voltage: 25V
